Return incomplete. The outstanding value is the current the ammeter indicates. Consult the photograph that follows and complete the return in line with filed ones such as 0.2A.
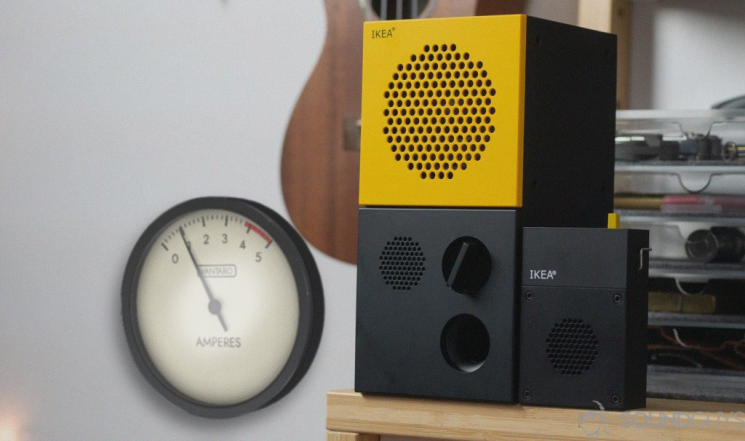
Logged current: 1A
